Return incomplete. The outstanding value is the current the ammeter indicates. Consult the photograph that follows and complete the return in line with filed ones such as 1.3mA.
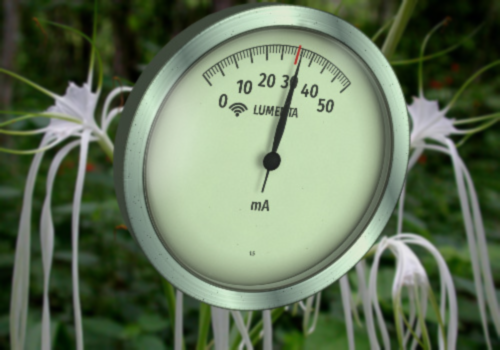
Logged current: 30mA
